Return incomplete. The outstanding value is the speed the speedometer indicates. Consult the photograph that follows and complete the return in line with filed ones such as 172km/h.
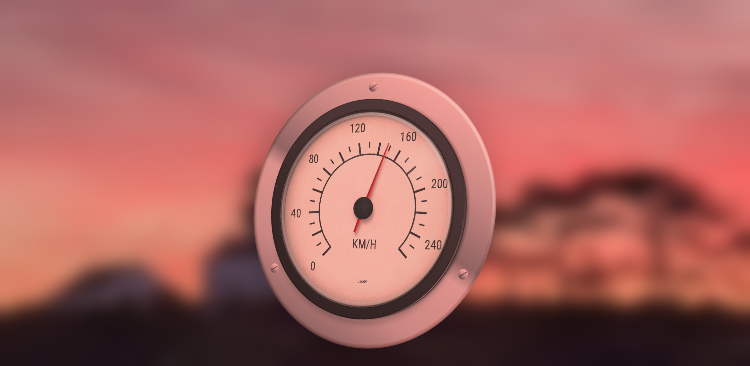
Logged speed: 150km/h
